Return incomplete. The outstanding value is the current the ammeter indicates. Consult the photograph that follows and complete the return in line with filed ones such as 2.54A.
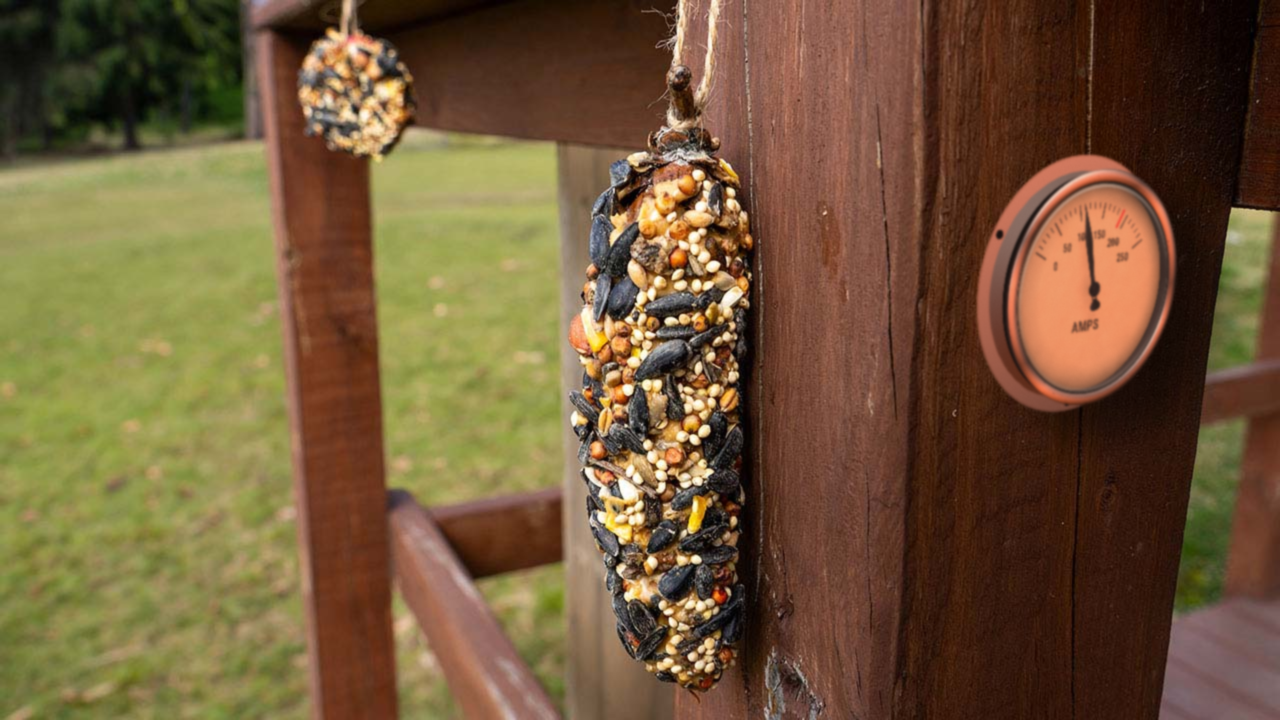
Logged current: 100A
